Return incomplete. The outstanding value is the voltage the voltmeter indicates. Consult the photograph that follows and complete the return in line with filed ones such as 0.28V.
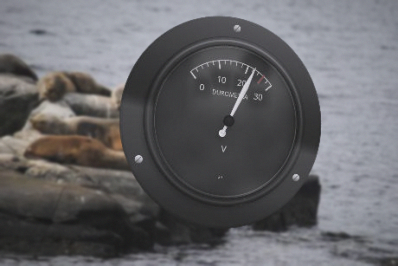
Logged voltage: 22V
